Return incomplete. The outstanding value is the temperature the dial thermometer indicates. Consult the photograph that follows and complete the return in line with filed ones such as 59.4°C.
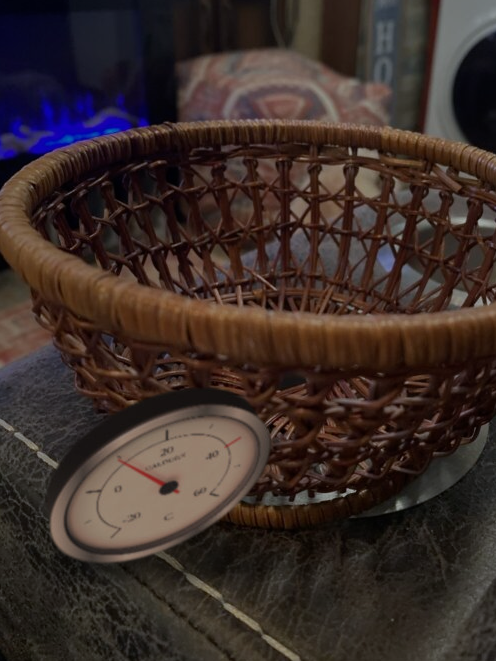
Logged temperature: 10°C
